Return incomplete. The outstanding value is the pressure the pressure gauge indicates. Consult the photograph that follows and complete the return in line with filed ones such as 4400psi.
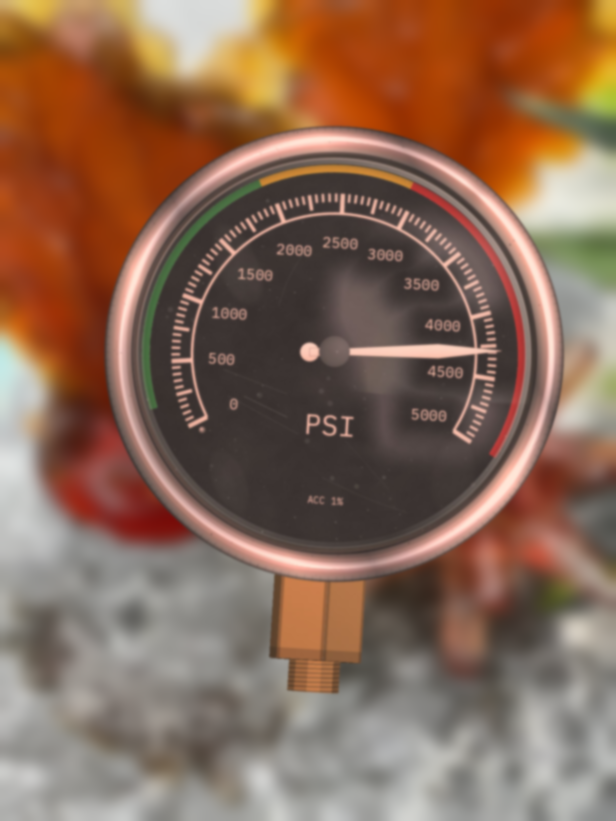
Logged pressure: 4300psi
